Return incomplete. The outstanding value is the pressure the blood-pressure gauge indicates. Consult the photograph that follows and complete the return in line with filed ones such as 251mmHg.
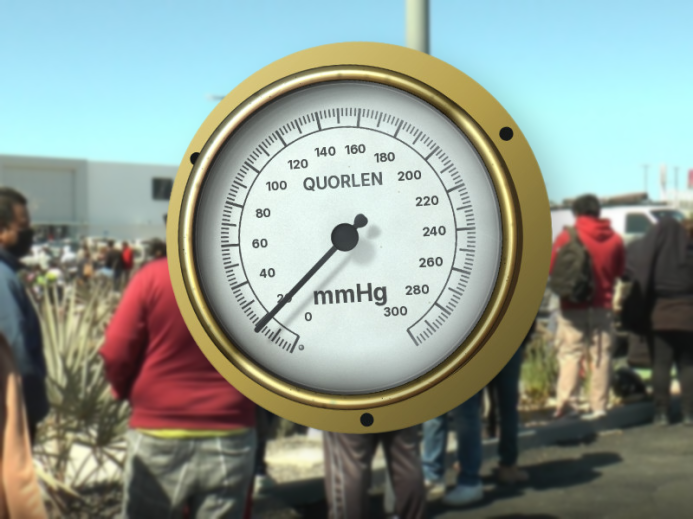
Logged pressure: 18mmHg
